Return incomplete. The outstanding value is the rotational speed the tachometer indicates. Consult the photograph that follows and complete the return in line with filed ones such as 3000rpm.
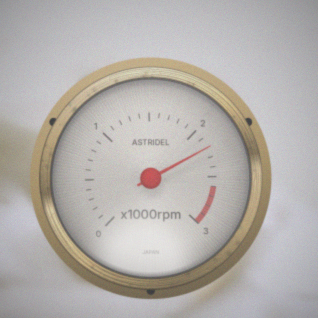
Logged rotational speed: 2200rpm
